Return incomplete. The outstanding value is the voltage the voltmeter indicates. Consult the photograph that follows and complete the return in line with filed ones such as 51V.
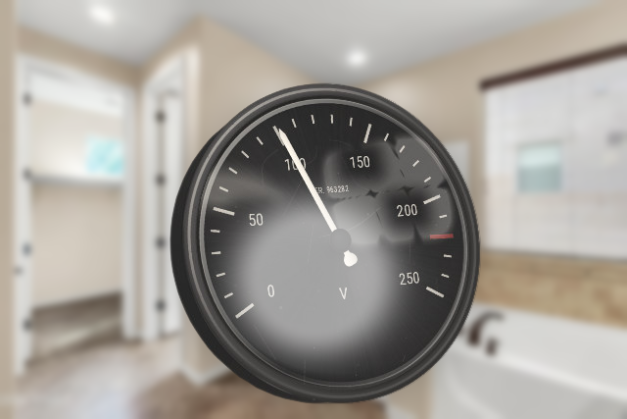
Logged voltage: 100V
